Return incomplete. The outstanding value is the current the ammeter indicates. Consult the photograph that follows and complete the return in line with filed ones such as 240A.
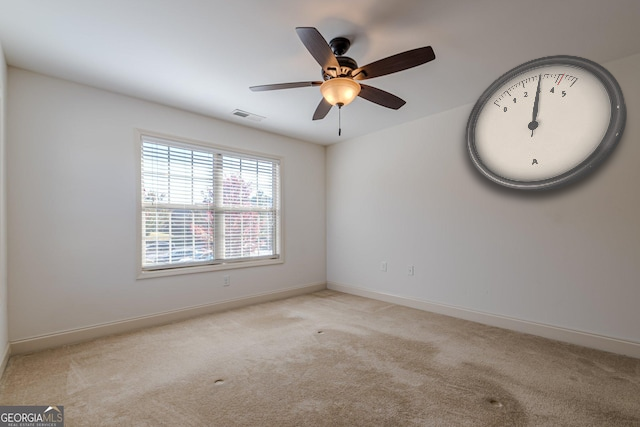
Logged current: 3A
